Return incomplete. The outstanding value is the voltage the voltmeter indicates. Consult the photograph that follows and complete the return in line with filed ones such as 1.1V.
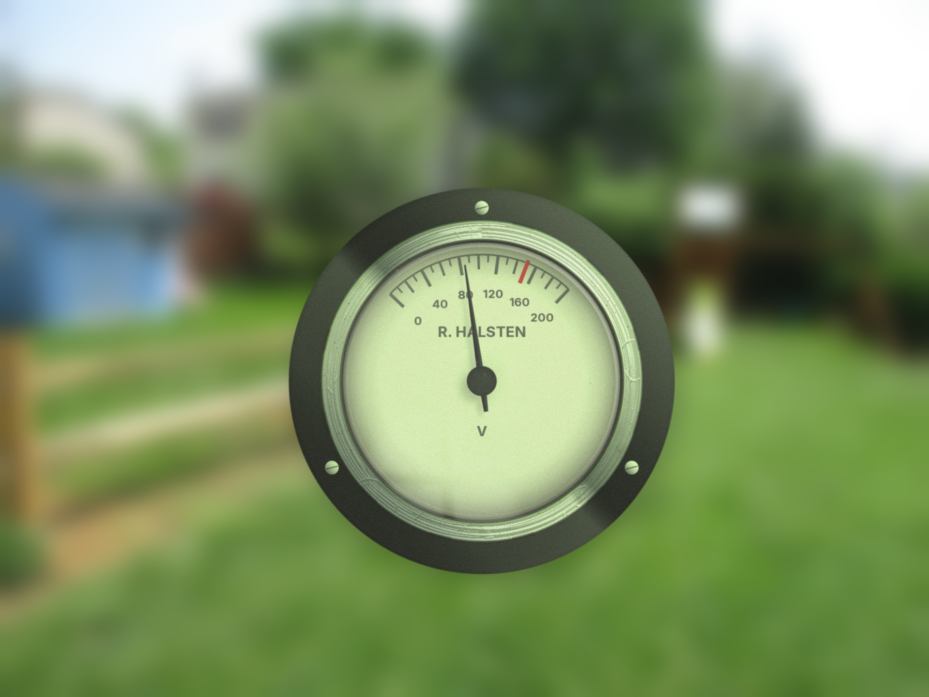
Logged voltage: 85V
